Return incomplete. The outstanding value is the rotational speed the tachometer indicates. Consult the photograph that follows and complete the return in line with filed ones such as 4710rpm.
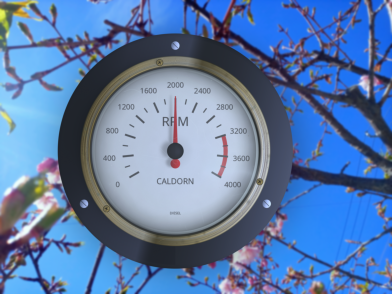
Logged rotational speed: 2000rpm
